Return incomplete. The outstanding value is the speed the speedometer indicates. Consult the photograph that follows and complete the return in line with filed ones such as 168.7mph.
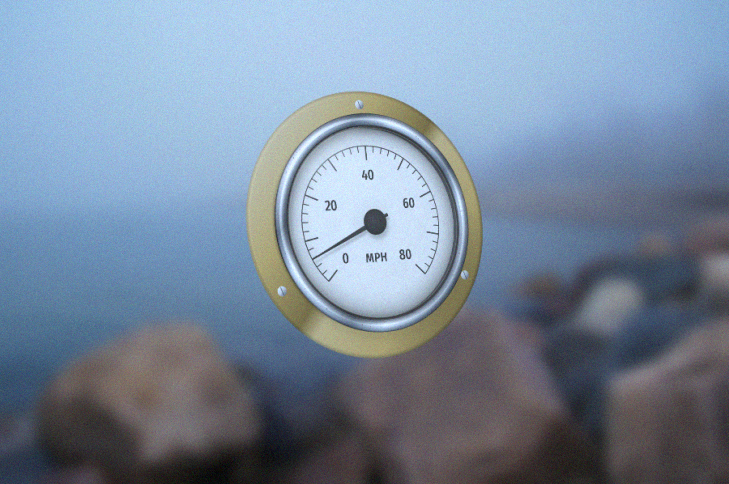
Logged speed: 6mph
